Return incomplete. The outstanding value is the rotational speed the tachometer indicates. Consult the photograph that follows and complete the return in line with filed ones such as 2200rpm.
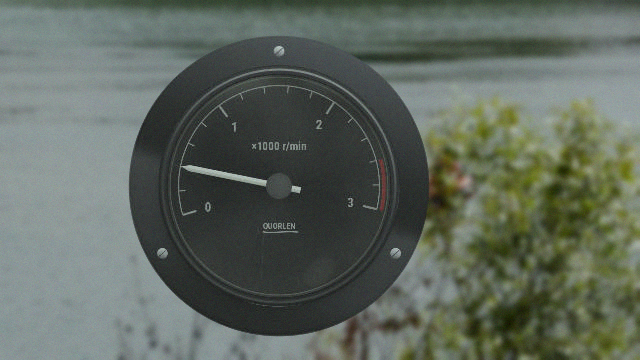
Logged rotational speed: 400rpm
